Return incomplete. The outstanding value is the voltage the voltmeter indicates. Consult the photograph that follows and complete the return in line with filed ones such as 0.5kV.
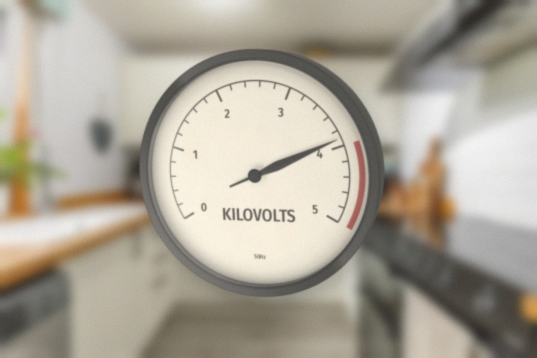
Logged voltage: 3.9kV
